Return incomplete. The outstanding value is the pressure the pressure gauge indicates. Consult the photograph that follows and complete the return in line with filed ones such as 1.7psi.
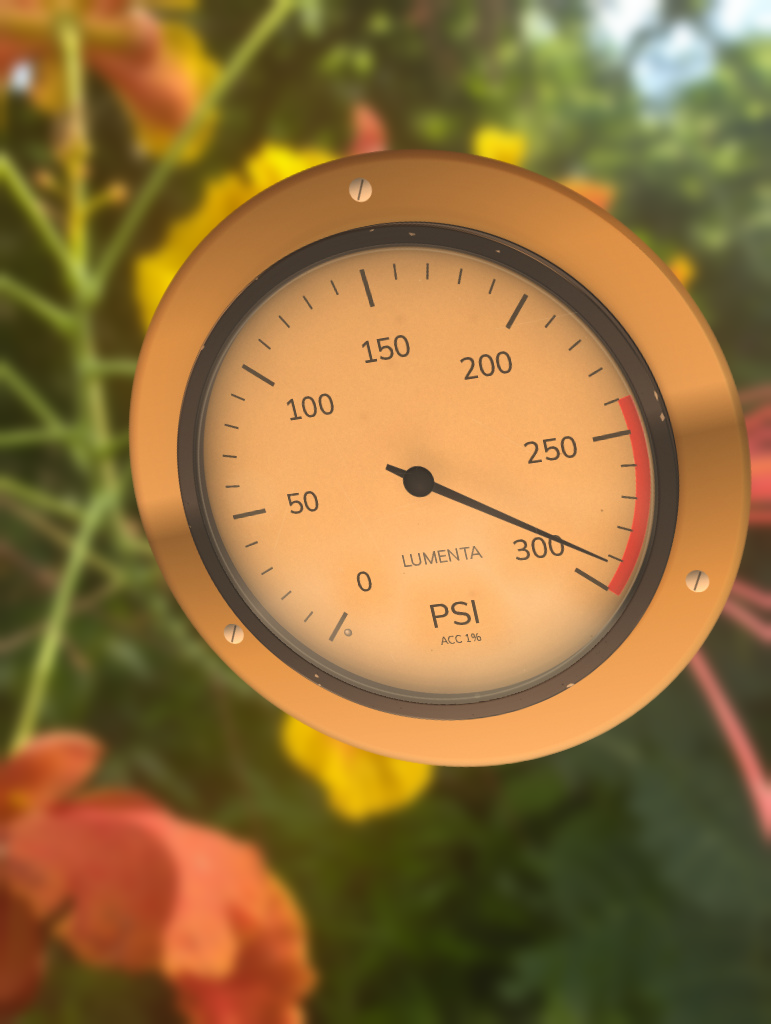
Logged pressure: 290psi
